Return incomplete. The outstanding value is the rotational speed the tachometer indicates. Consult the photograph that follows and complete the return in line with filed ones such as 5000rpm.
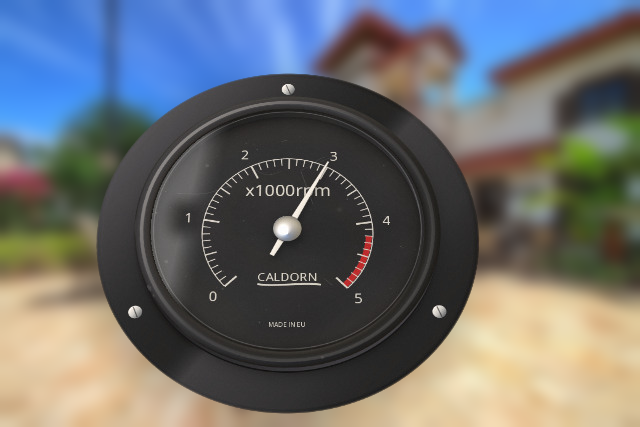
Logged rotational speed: 3000rpm
